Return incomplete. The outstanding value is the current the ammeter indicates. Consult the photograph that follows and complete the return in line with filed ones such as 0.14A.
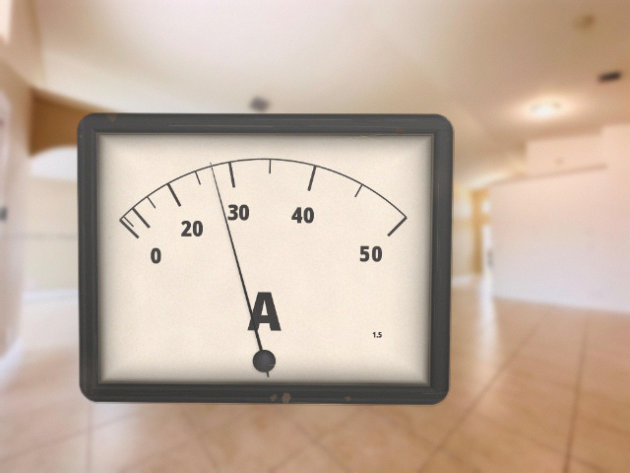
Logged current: 27.5A
